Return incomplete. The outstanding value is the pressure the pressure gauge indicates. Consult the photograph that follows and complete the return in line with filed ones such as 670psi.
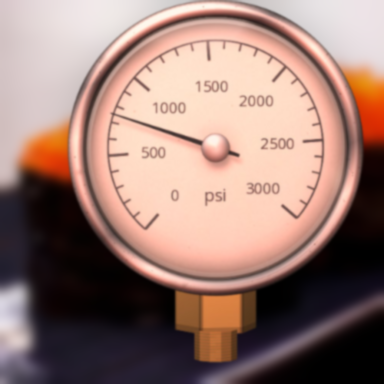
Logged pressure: 750psi
